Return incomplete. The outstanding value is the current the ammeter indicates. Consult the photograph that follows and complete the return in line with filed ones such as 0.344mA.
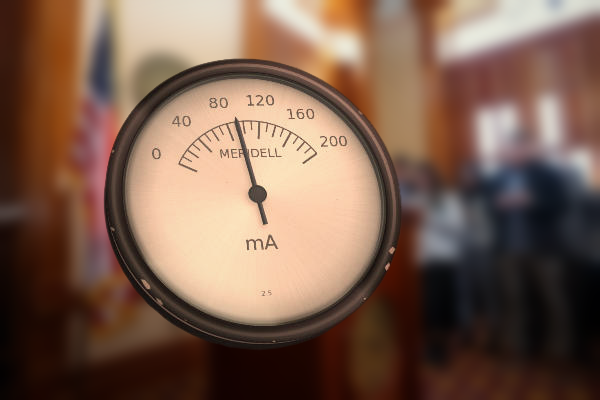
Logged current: 90mA
